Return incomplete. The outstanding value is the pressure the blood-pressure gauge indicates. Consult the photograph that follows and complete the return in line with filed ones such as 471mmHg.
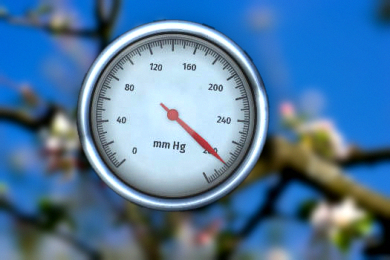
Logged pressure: 280mmHg
